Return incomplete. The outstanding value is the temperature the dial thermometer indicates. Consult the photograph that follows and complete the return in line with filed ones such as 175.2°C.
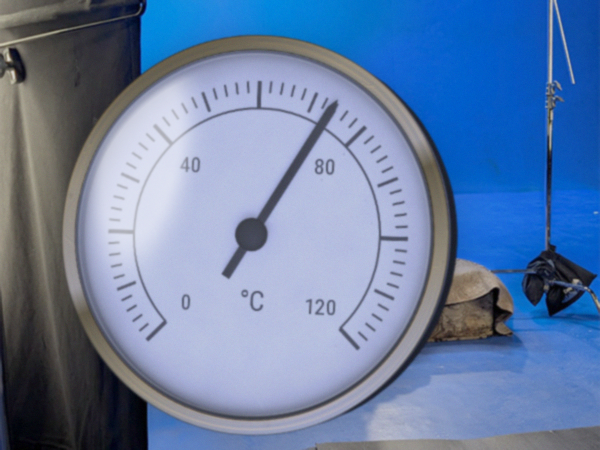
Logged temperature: 74°C
